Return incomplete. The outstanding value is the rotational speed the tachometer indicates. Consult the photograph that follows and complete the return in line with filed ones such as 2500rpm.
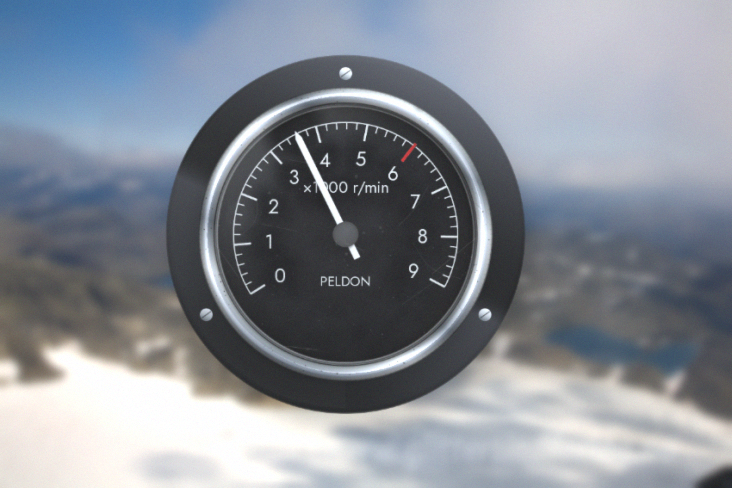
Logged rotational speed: 3600rpm
